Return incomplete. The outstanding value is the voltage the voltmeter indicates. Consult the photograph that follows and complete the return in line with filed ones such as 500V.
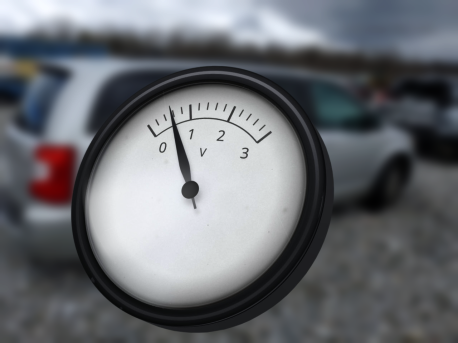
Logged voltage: 0.6V
